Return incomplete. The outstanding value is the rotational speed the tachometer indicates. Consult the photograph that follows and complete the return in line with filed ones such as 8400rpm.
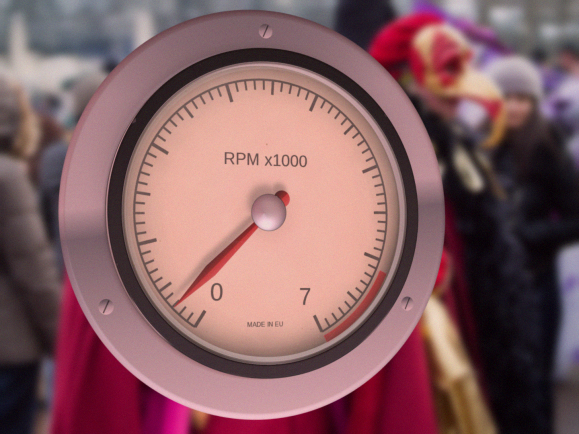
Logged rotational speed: 300rpm
